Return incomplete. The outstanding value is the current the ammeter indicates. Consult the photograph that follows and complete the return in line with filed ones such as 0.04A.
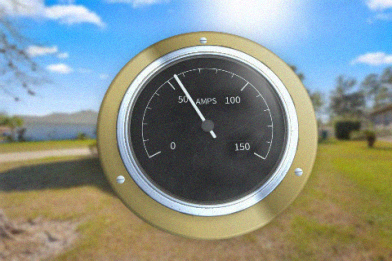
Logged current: 55A
